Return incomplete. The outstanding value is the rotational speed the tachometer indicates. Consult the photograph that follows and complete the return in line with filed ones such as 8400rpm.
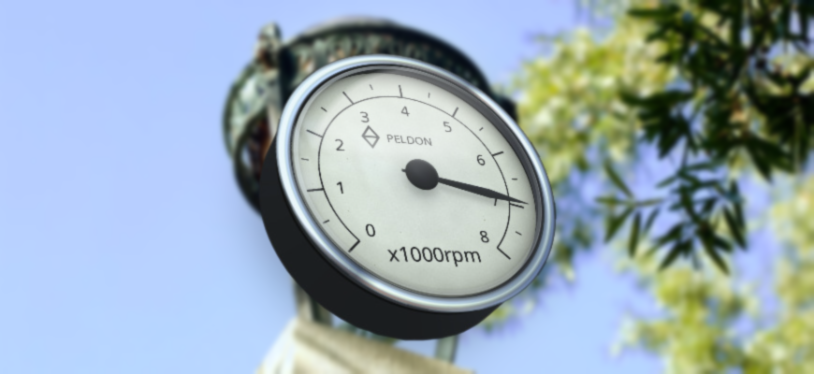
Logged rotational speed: 7000rpm
